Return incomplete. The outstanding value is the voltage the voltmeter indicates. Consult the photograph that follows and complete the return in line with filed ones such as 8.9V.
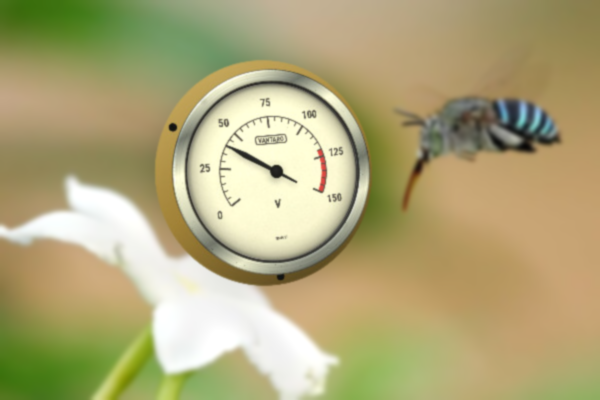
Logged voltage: 40V
